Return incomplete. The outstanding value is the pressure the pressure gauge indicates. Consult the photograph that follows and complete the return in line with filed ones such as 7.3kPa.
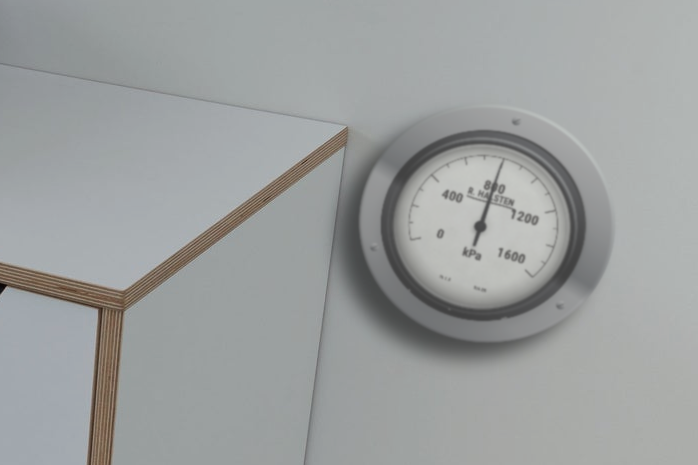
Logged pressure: 800kPa
